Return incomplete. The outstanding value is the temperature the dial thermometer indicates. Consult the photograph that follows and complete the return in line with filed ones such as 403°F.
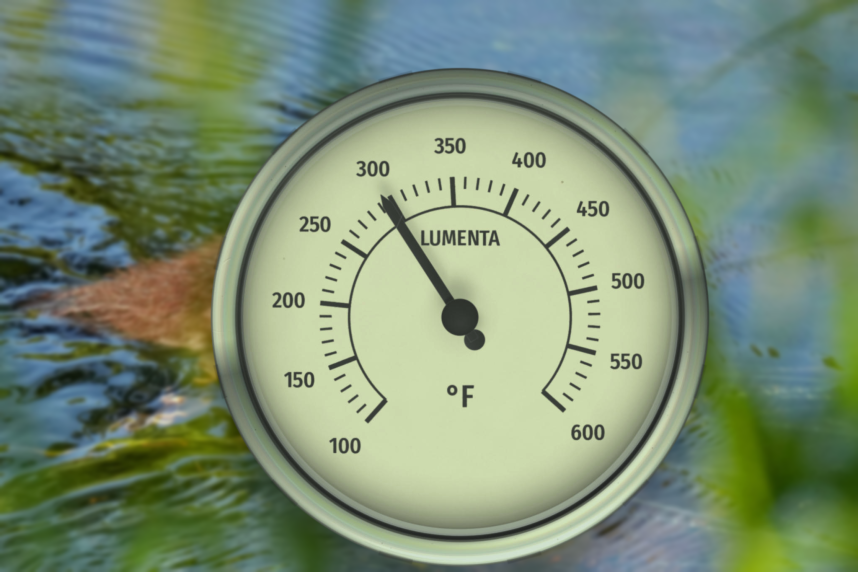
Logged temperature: 295°F
